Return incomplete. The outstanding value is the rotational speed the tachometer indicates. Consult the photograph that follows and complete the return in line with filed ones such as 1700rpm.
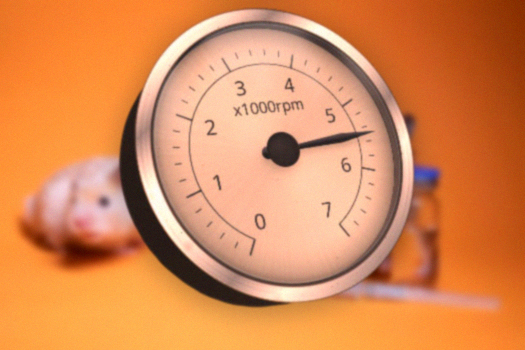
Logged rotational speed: 5500rpm
